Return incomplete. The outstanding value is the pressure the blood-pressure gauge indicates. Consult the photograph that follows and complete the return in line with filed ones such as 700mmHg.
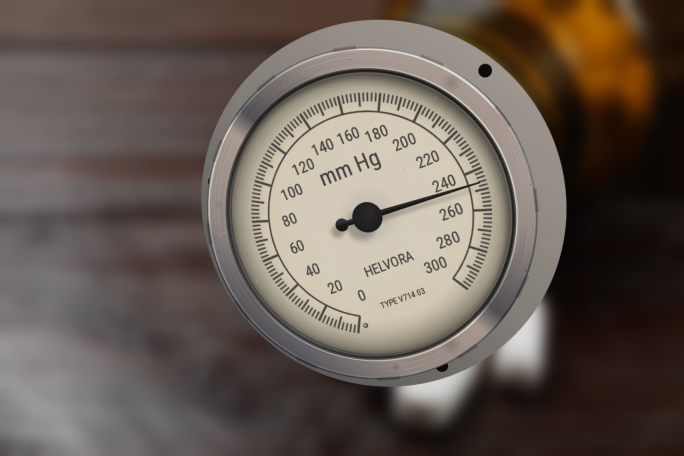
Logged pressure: 246mmHg
